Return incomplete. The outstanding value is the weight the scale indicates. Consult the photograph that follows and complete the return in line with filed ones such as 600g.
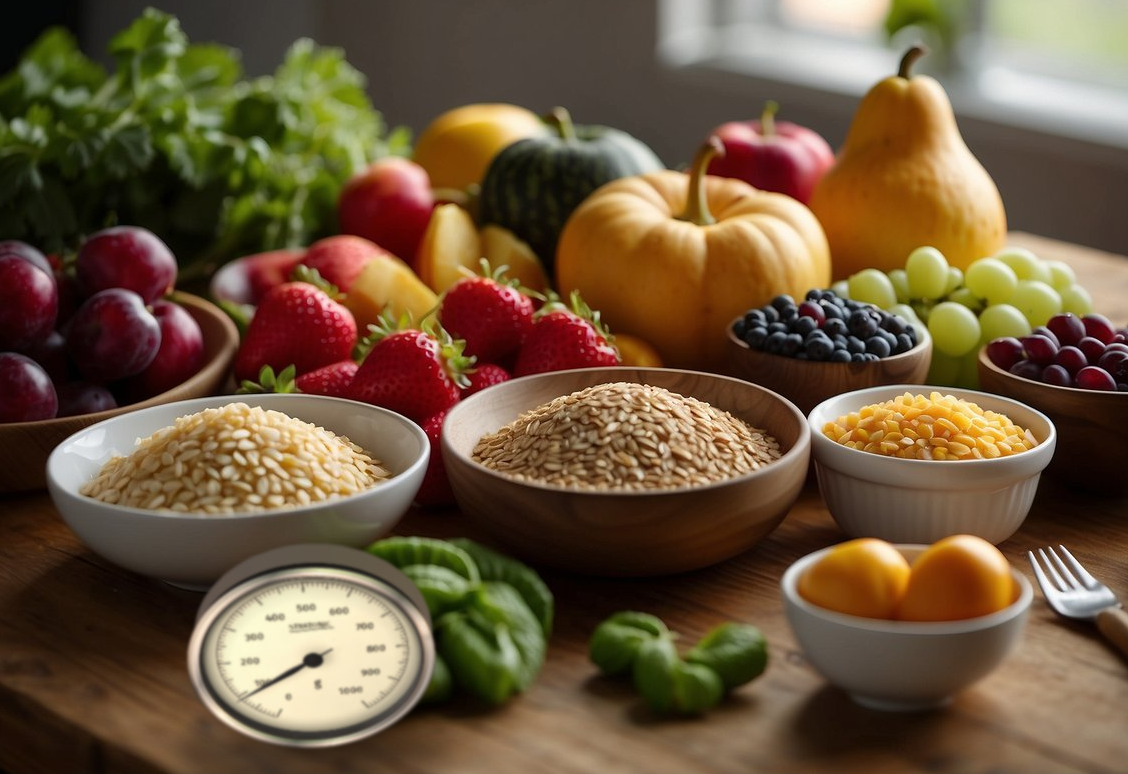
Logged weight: 100g
